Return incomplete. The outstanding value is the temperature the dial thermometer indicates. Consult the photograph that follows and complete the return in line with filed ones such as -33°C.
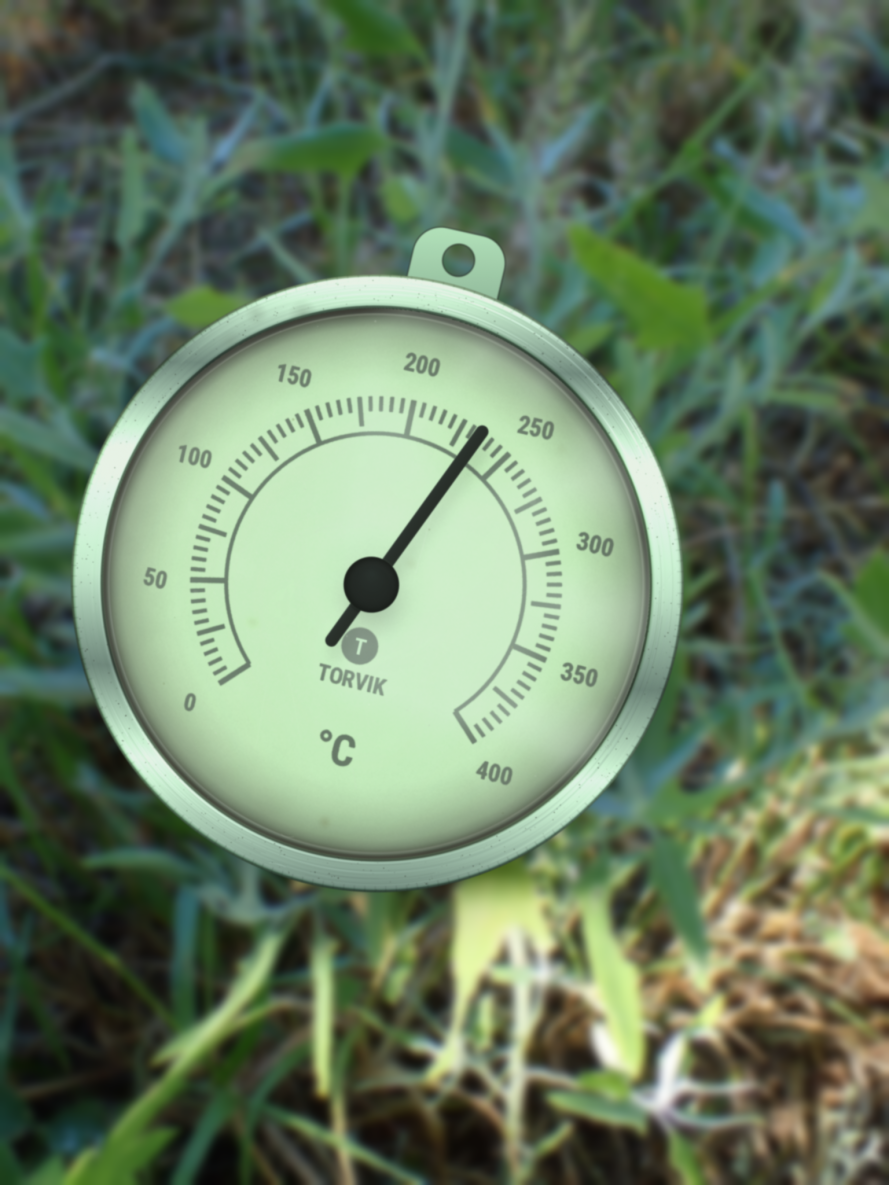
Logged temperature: 235°C
